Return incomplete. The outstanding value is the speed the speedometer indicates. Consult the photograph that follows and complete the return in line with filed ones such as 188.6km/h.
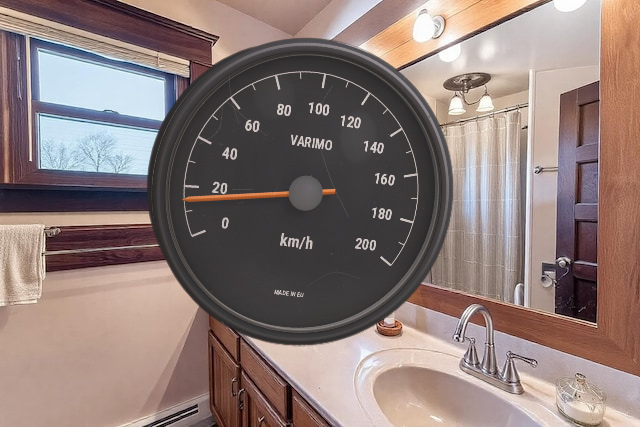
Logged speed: 15km/h
